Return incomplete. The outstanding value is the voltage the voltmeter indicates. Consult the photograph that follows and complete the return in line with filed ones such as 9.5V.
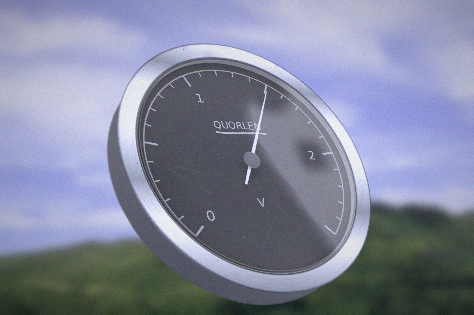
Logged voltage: 1.5V
